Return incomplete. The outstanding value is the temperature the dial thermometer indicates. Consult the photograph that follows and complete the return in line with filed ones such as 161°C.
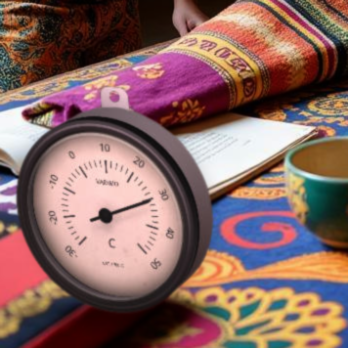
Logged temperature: 30°C
